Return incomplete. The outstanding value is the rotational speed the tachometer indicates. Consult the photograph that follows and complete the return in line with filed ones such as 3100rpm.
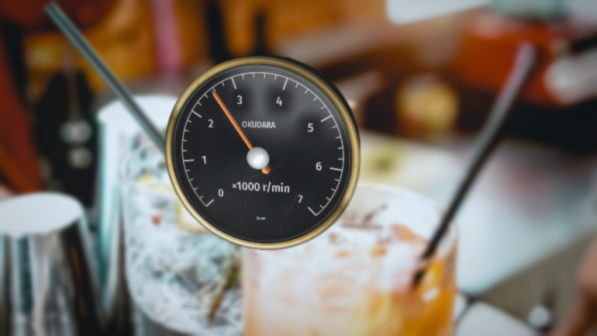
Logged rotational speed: 2600rpm
